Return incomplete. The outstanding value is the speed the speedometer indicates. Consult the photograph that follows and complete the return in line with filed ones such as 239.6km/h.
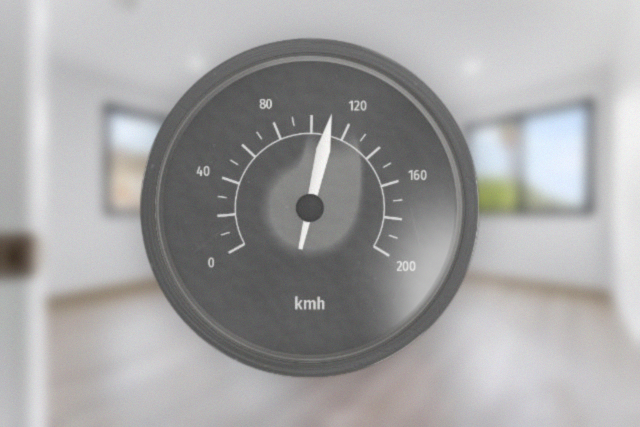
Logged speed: 110km/h
